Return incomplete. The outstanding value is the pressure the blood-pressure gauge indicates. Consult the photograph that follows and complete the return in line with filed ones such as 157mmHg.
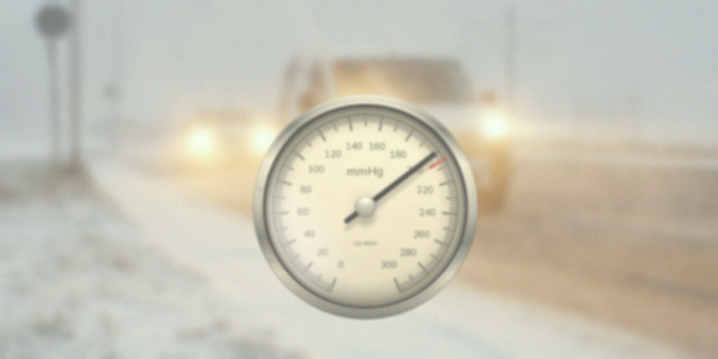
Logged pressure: 200mmHg
